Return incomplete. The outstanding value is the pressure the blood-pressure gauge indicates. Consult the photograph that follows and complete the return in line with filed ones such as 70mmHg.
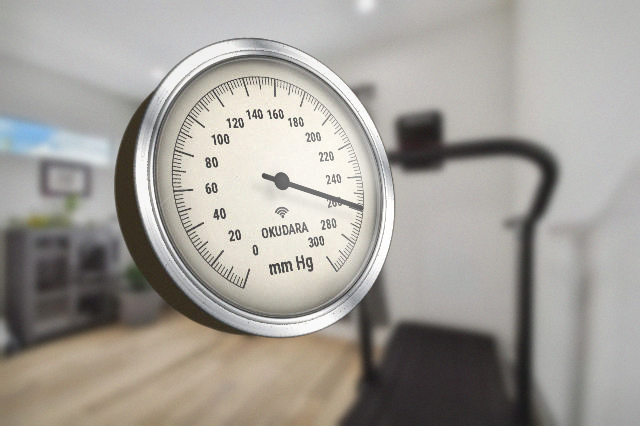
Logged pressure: 260mmHg
